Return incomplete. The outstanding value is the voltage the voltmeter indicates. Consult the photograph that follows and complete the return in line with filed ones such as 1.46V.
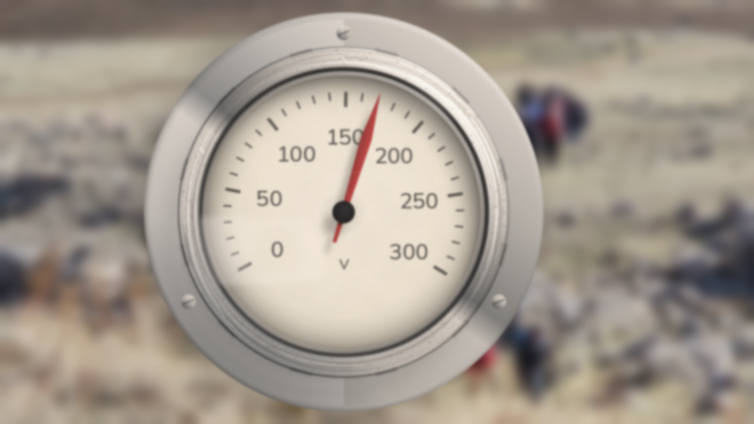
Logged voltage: 170V
